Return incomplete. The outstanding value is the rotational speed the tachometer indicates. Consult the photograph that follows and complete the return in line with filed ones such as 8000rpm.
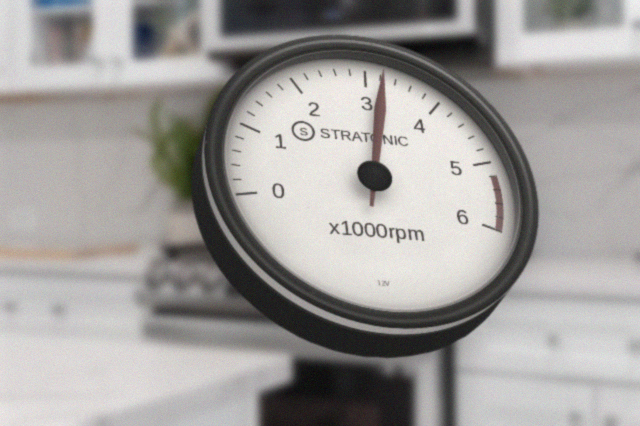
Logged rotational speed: 3200rpm
